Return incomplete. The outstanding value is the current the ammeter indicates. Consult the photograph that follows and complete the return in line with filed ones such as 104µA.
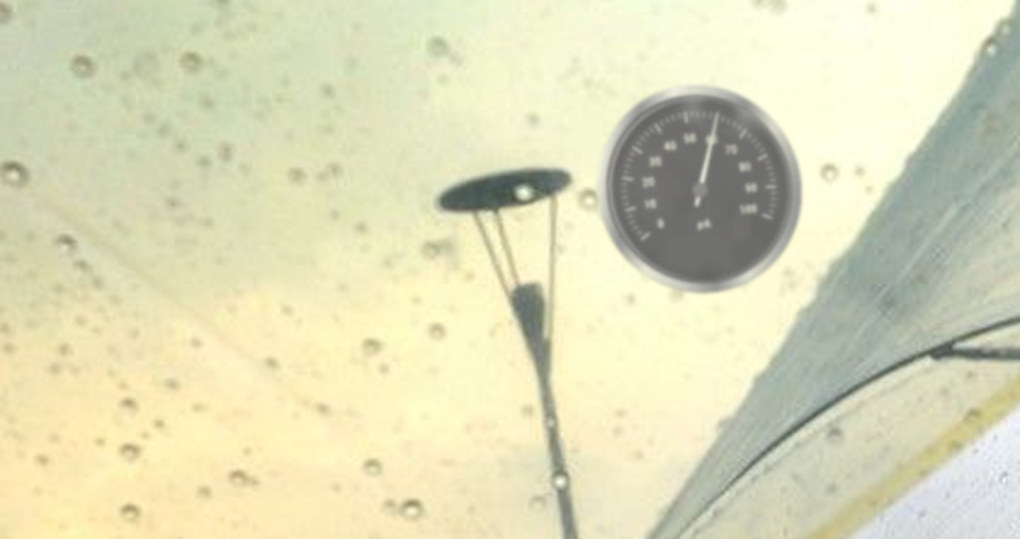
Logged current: 60µA
